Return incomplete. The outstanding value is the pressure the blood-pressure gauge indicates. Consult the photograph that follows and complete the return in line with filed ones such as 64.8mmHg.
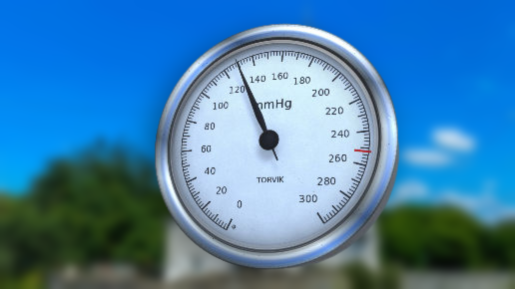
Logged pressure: 130mmHg
